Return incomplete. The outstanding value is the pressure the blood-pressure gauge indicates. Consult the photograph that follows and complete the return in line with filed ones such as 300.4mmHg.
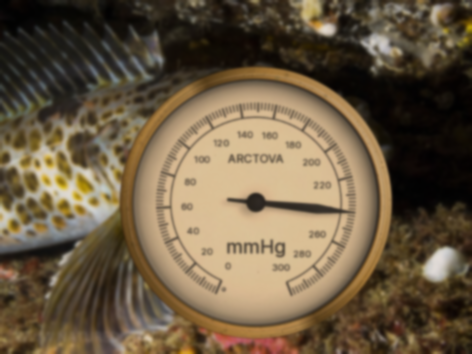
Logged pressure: 240mmHg
